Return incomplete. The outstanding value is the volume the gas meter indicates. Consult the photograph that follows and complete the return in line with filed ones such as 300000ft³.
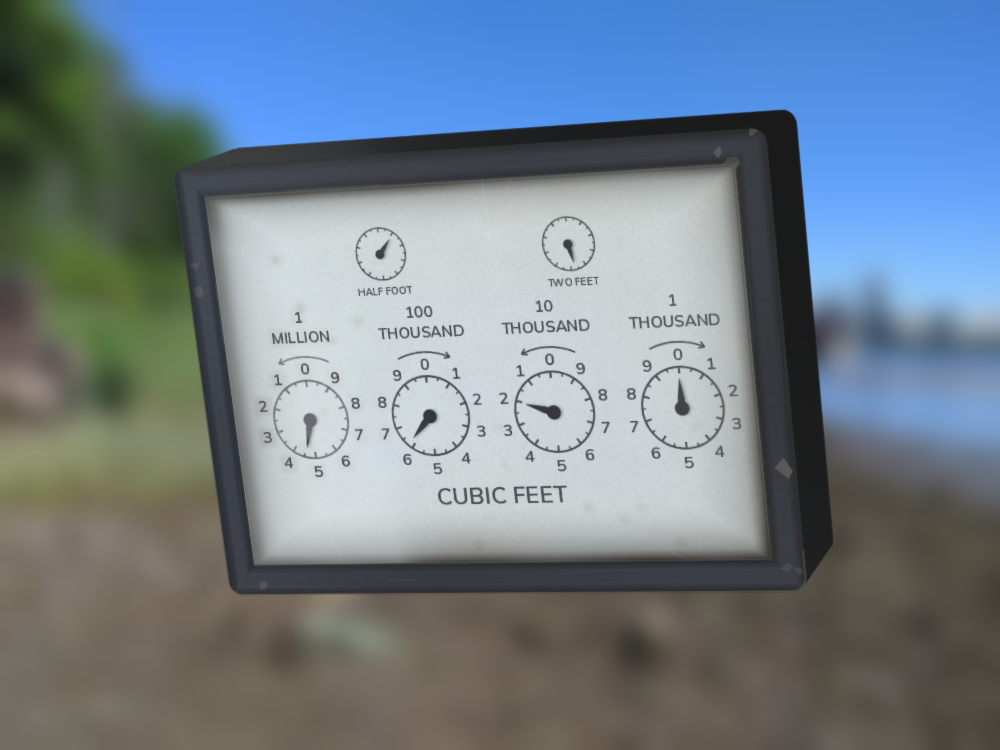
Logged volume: 462000ft³
